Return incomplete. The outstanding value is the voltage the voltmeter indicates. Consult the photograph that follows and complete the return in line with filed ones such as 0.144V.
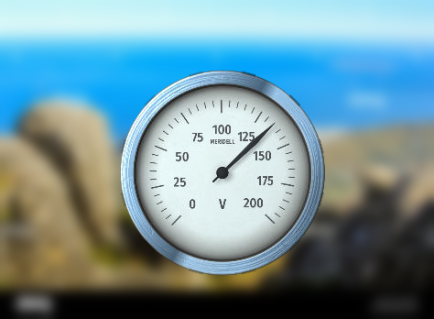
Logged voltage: 135V
